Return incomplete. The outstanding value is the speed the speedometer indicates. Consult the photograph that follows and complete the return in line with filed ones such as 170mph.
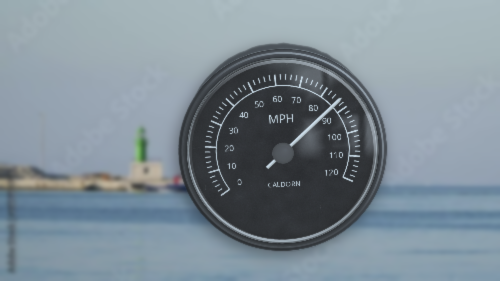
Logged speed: 86mph
